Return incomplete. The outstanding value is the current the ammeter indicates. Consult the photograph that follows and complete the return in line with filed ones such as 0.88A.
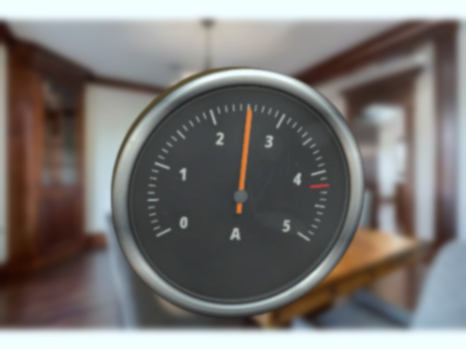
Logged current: 2.5A
